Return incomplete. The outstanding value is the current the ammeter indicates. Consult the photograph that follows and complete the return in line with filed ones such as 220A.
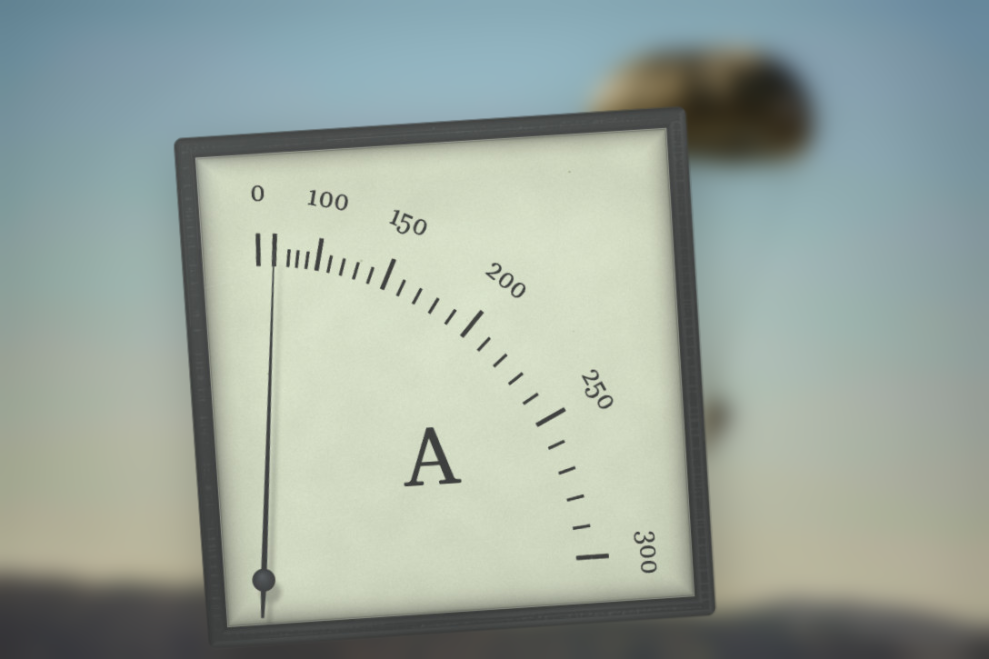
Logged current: 50A
